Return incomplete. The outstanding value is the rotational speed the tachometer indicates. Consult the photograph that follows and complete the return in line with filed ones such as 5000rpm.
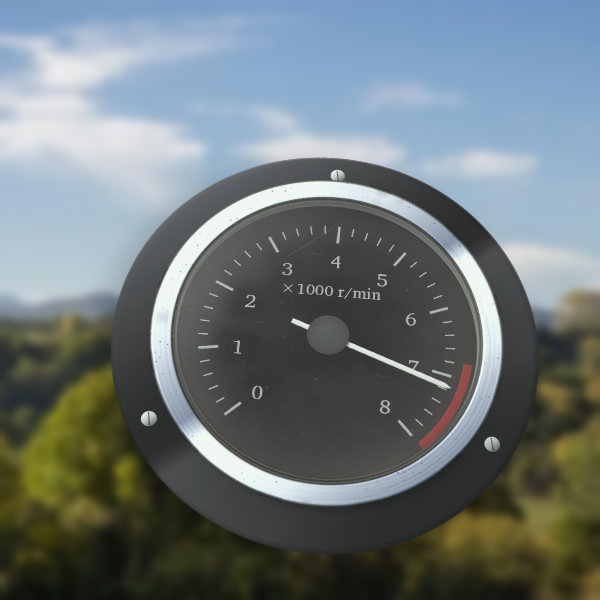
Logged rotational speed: 7200rpm
